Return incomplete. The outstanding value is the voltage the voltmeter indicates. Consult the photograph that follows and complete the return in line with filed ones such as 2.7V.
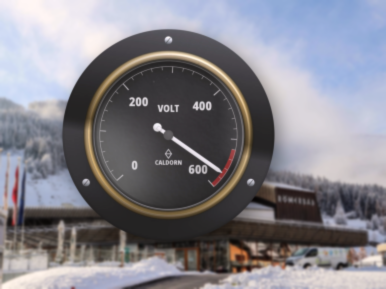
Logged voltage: 570V
